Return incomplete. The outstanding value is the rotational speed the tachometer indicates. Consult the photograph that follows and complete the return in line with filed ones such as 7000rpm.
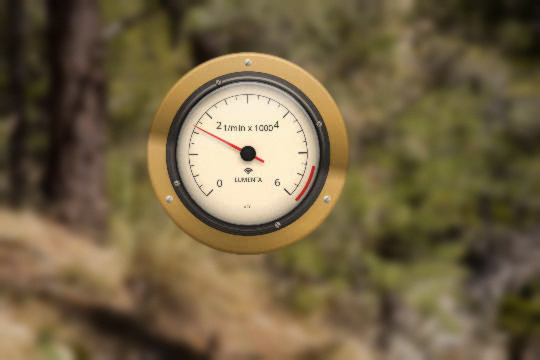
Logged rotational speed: 1625rpm
